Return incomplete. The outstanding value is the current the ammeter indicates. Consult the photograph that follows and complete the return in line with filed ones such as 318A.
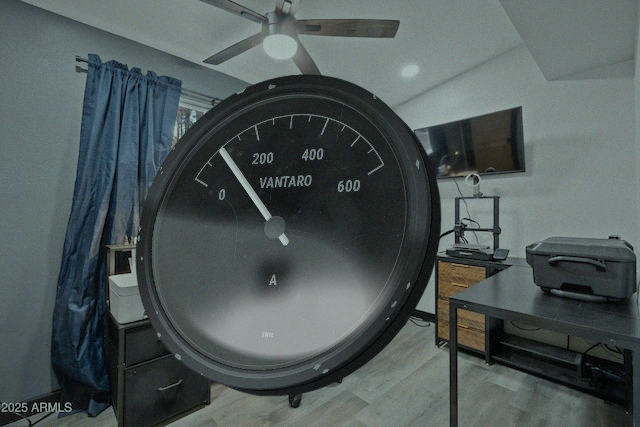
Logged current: 100A
